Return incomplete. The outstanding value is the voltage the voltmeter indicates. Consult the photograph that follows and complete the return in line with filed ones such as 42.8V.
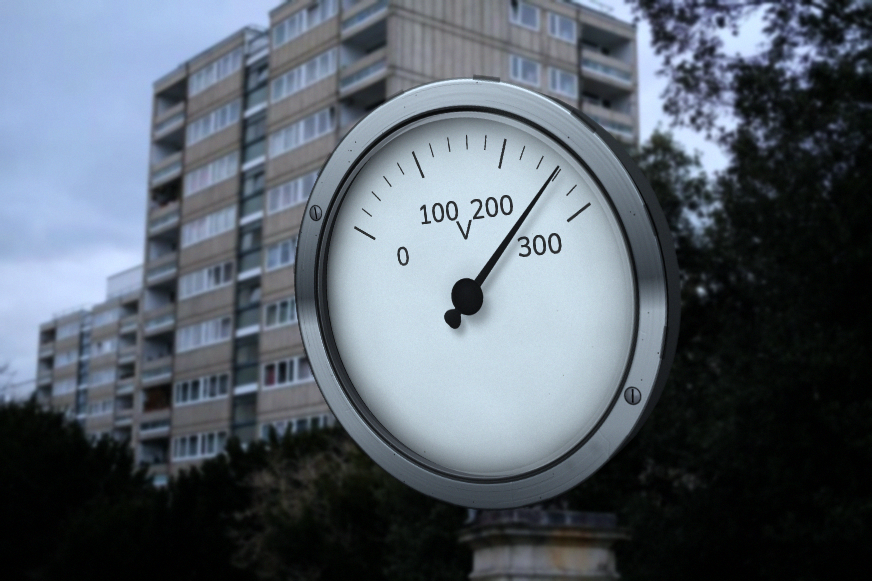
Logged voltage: 260V
